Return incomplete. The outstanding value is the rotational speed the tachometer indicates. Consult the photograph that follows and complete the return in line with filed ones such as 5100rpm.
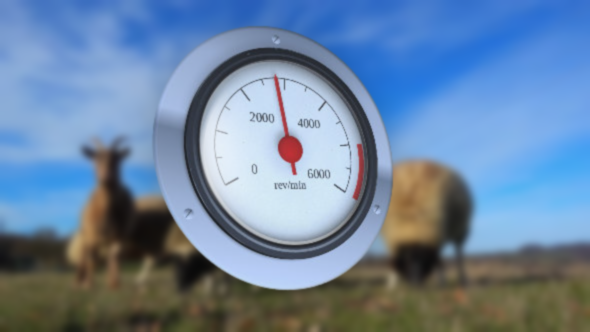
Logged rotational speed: 2750rpm
